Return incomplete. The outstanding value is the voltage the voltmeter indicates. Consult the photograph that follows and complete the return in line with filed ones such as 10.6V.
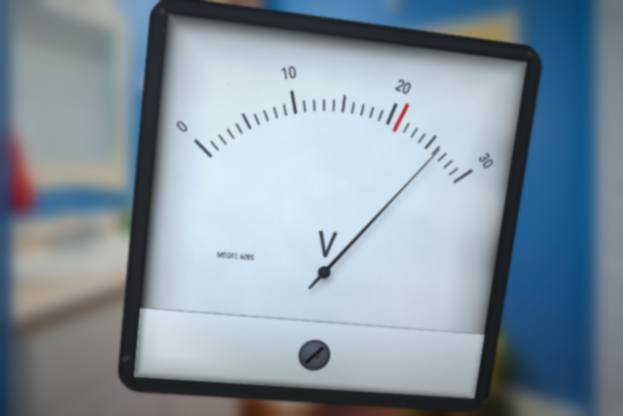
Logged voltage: 26V
